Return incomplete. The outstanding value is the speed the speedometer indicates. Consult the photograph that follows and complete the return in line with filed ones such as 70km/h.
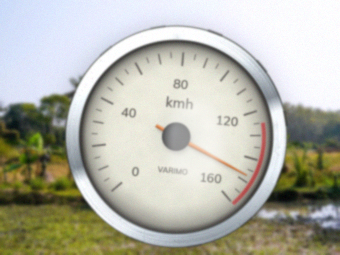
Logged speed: 147.5km/h
